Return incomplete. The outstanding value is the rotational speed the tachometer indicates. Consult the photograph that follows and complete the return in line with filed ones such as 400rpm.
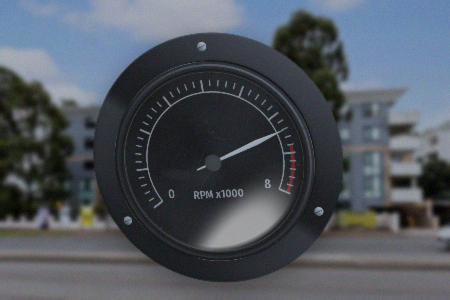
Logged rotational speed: 6400rpm
